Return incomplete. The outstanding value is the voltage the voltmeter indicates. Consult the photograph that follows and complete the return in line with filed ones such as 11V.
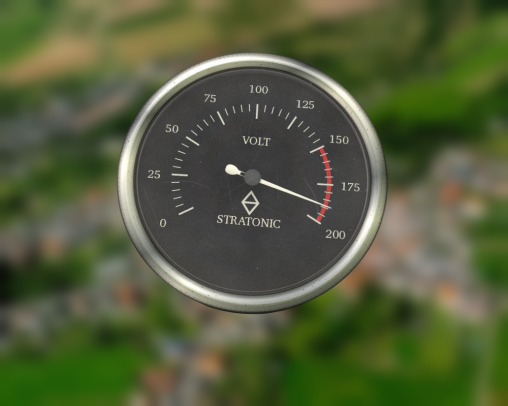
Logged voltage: 190V
